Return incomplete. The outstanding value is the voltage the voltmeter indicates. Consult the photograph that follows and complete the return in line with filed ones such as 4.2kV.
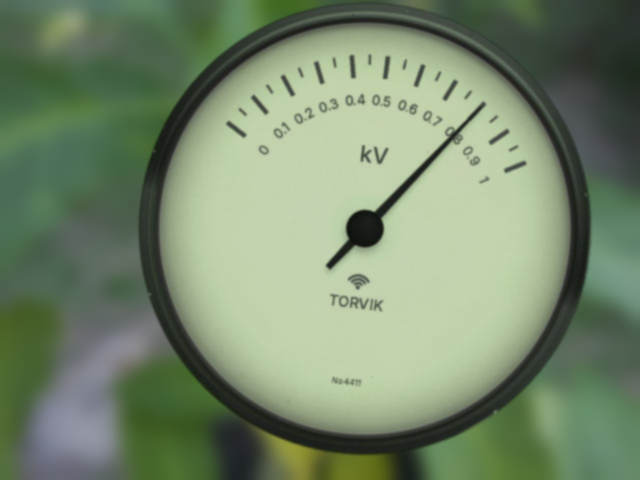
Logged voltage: 0.8kV
